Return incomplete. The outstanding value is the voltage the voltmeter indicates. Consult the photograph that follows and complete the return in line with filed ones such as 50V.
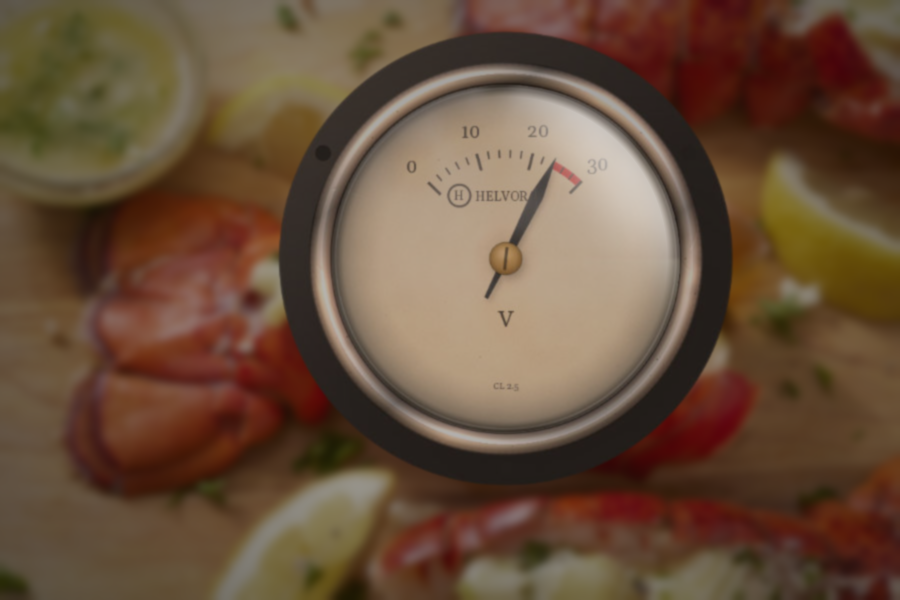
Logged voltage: 24V
